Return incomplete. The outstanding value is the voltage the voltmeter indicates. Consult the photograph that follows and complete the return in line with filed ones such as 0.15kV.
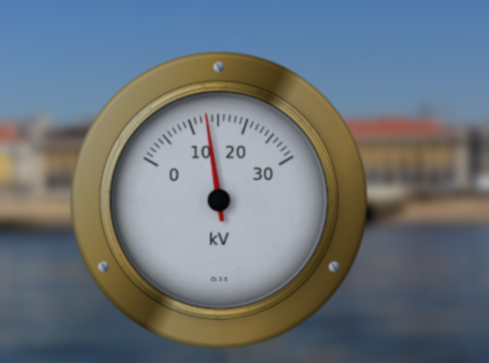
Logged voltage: 13kV
